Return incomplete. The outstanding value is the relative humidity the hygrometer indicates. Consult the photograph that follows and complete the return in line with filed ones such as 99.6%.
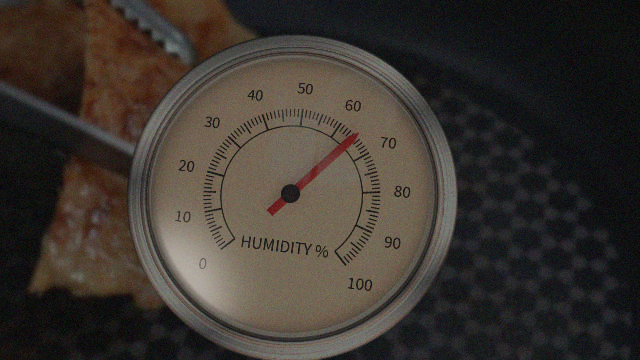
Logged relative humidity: 65%
